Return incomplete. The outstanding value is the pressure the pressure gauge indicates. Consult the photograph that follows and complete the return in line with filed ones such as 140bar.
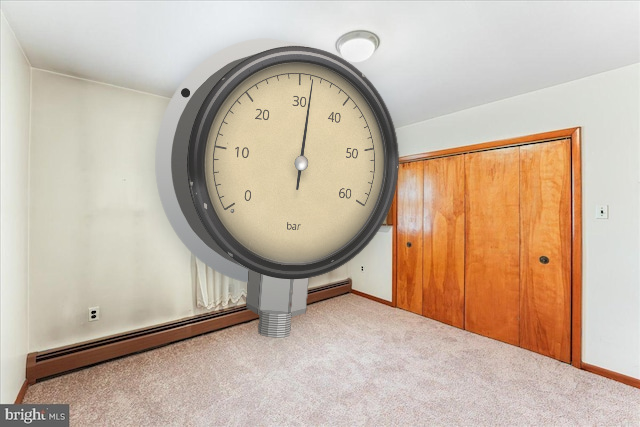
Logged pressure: 32bar
